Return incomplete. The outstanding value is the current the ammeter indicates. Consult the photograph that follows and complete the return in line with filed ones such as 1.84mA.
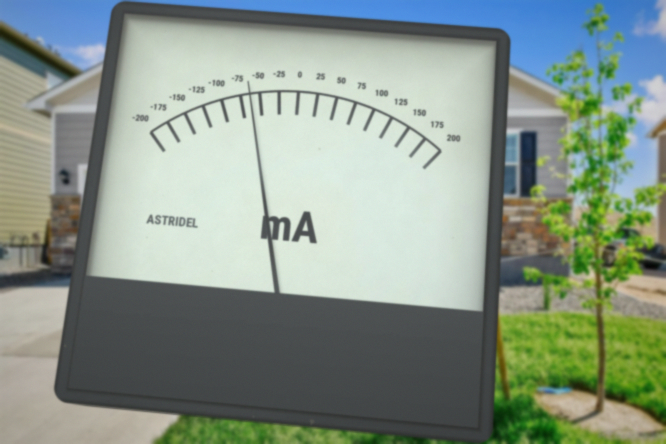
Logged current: -62.5mA
